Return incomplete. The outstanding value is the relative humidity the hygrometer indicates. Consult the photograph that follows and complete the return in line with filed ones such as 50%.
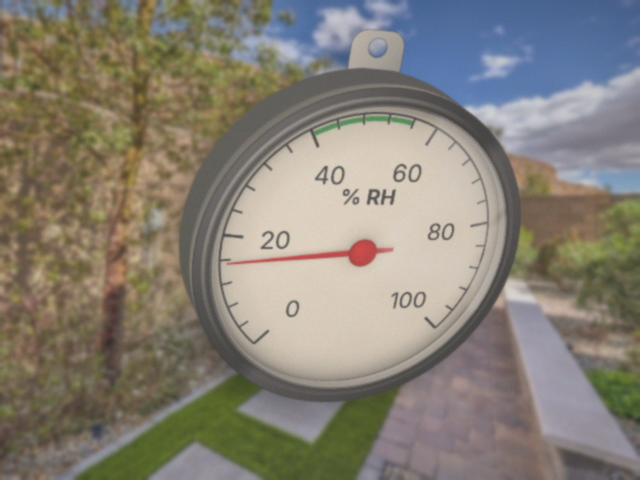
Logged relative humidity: 16%
